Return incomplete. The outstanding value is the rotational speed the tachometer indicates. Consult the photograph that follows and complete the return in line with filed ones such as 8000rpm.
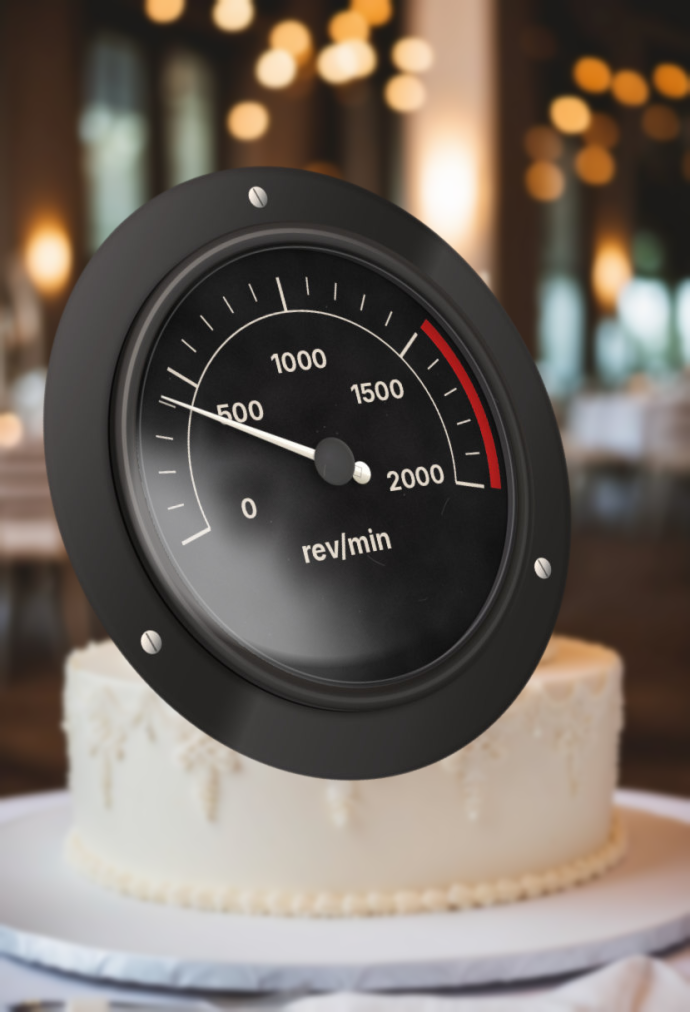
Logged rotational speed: 400rpm
